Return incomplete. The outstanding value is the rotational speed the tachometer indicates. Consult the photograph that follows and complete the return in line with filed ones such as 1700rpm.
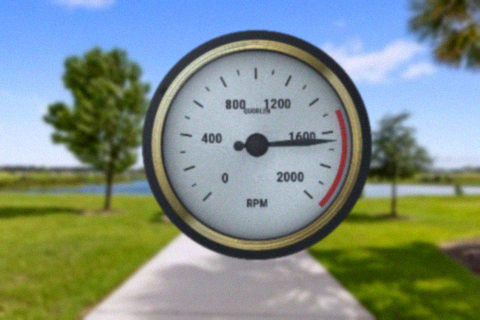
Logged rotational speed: 1650rpm
